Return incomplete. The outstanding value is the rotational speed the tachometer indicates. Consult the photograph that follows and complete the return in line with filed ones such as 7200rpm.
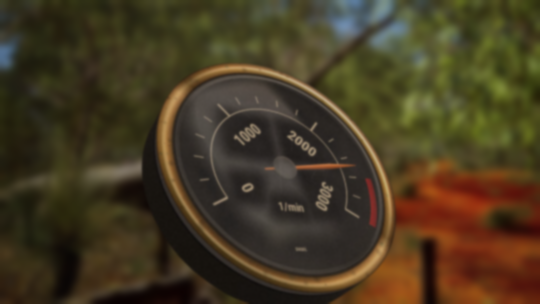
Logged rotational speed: 2500rpm
